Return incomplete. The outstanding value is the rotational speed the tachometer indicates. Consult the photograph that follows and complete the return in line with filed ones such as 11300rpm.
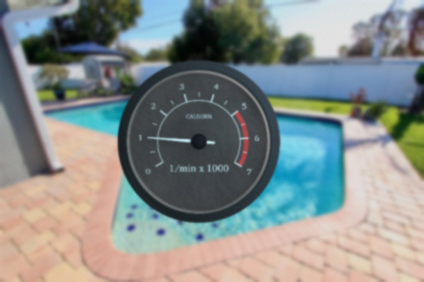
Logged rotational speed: 1000rpm
